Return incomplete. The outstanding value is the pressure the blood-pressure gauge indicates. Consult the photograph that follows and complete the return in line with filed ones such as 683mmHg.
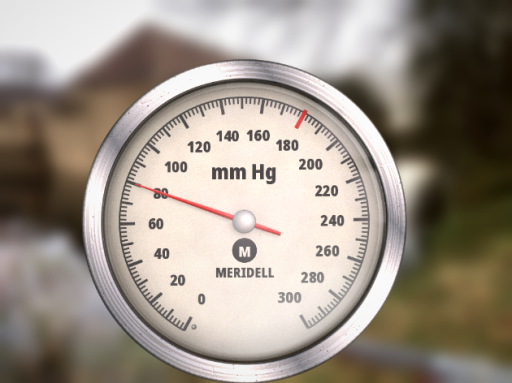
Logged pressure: 80mmHg
